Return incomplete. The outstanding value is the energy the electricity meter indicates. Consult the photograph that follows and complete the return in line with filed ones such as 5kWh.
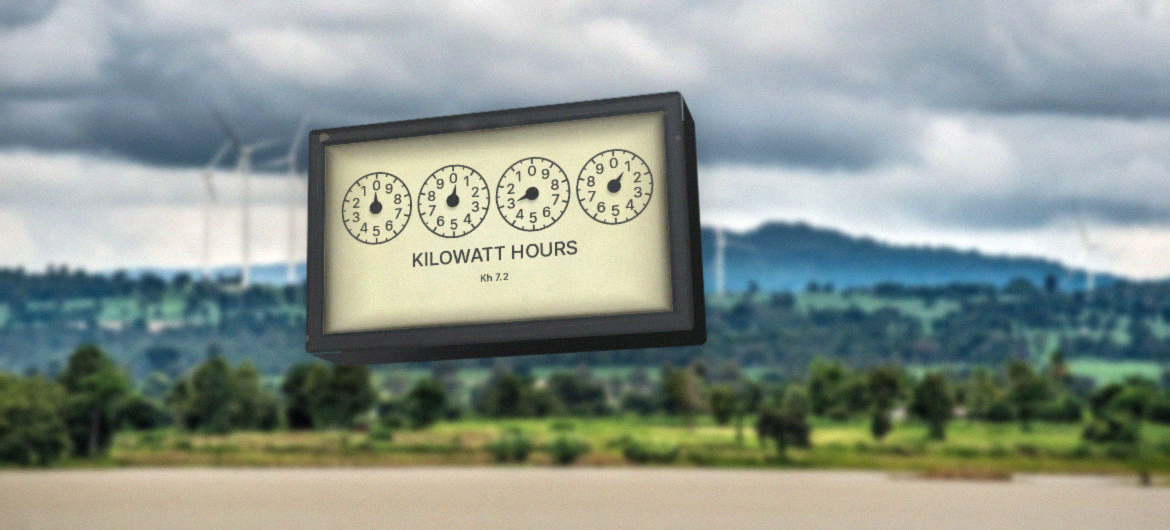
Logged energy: 31kWh
